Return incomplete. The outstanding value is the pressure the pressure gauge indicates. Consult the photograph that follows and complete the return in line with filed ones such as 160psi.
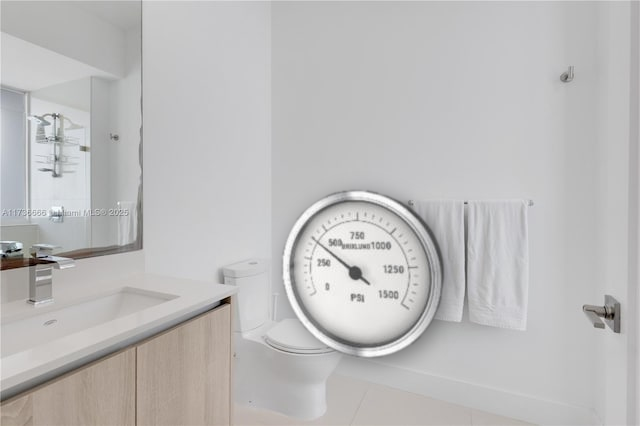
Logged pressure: 400psi
